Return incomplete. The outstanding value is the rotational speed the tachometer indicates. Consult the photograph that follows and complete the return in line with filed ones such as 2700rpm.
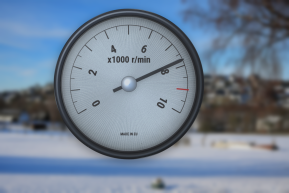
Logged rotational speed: 7750rpm
